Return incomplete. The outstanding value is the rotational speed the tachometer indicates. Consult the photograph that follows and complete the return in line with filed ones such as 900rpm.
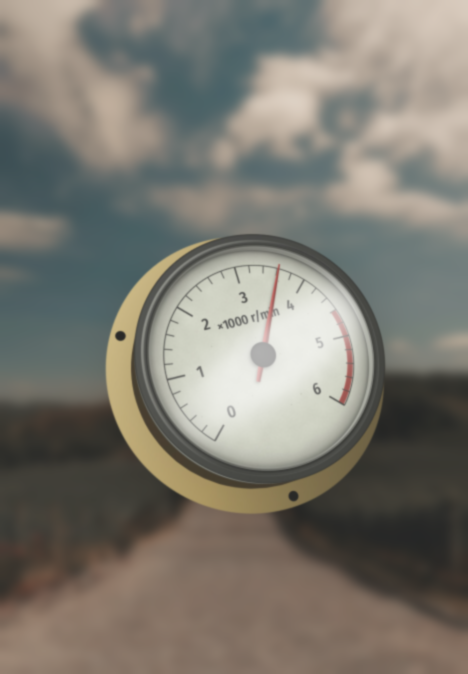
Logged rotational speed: 3600rpm
